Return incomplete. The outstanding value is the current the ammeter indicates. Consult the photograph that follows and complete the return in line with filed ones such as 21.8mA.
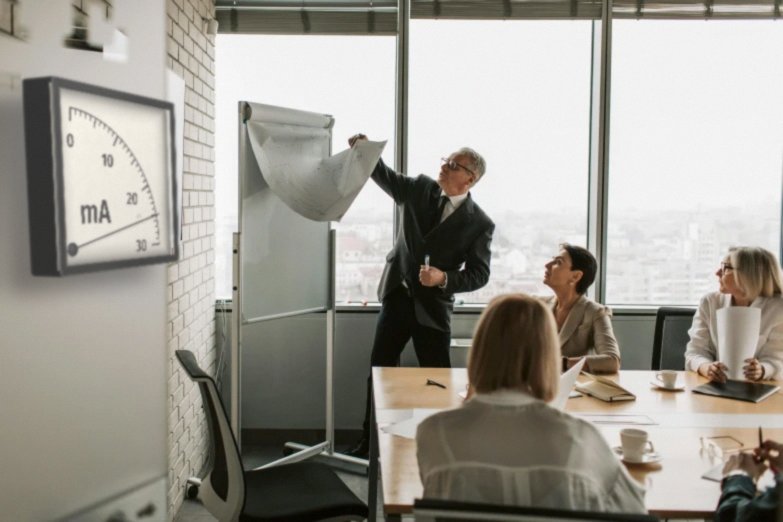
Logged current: 25mA
